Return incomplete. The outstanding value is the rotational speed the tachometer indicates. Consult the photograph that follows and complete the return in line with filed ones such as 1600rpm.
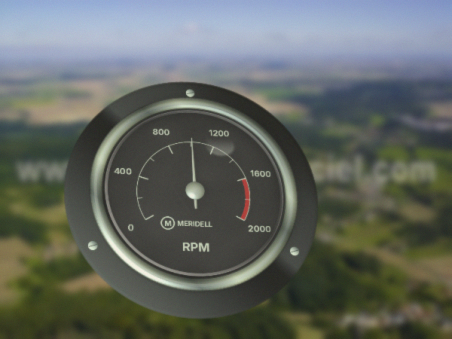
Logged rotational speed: 1000rpm
